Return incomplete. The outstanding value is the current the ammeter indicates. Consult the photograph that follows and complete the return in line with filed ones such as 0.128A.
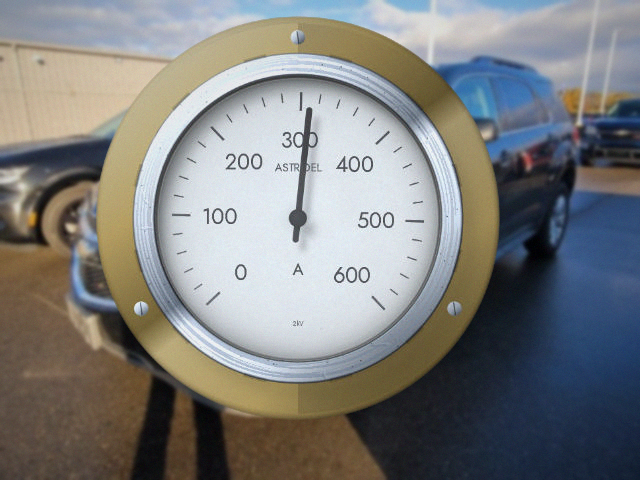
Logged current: 310A
